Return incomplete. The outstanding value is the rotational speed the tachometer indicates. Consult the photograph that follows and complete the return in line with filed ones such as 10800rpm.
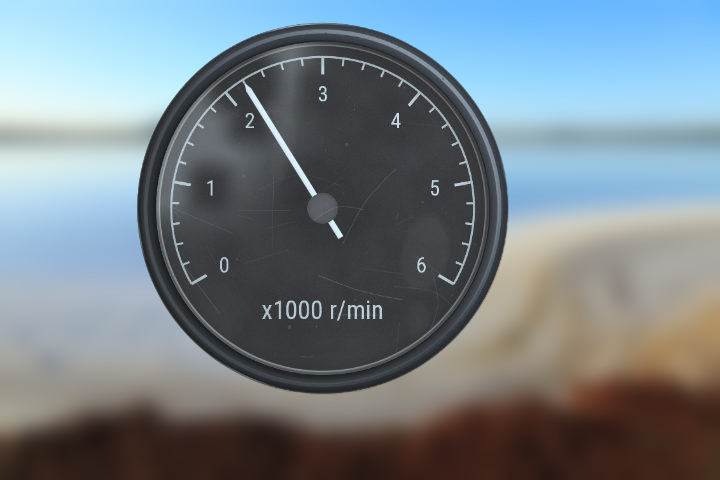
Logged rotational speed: 2200rpm
